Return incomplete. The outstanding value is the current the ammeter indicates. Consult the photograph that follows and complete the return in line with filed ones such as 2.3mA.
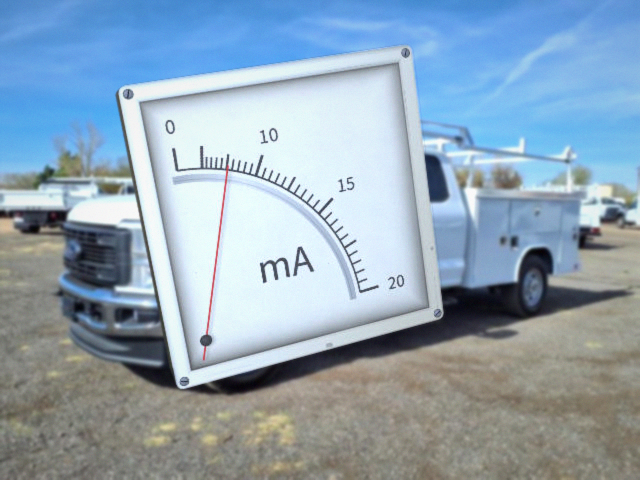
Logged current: 7.5mA
